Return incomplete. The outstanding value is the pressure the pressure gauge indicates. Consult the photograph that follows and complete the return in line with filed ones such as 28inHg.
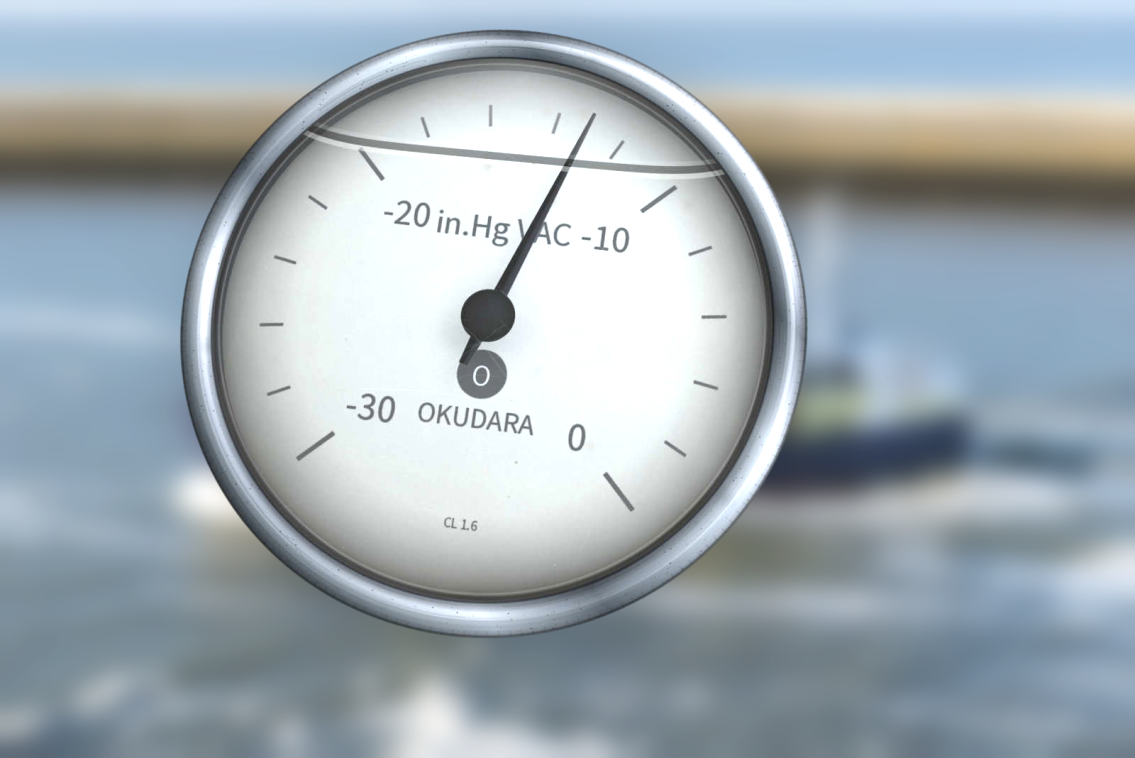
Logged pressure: -13inHg
